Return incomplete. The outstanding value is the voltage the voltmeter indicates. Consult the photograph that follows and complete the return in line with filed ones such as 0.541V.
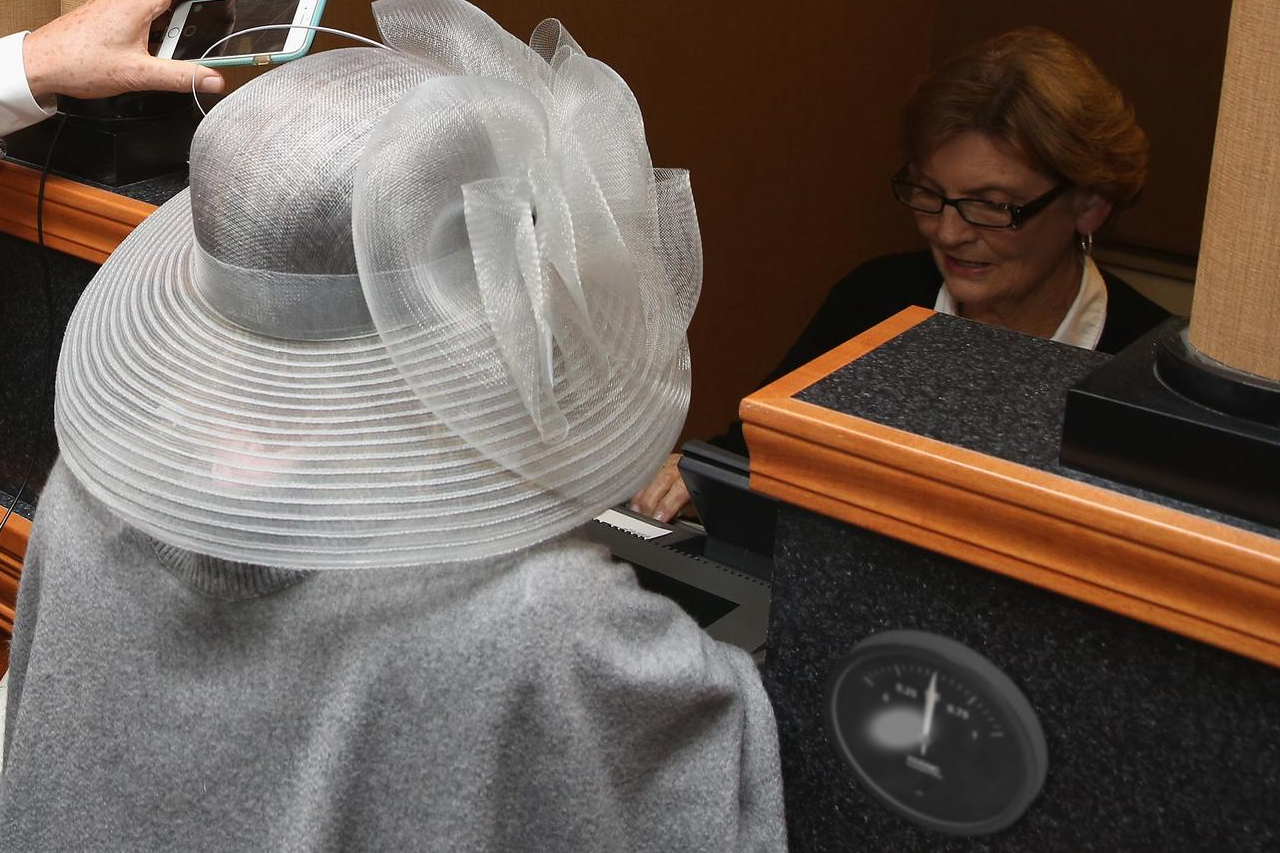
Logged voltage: 0.5V
